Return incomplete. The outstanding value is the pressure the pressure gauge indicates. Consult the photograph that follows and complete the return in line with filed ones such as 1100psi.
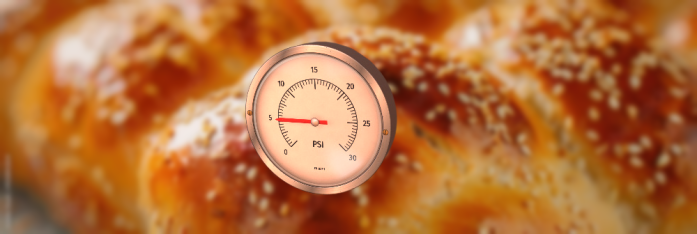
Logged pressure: 5psi
